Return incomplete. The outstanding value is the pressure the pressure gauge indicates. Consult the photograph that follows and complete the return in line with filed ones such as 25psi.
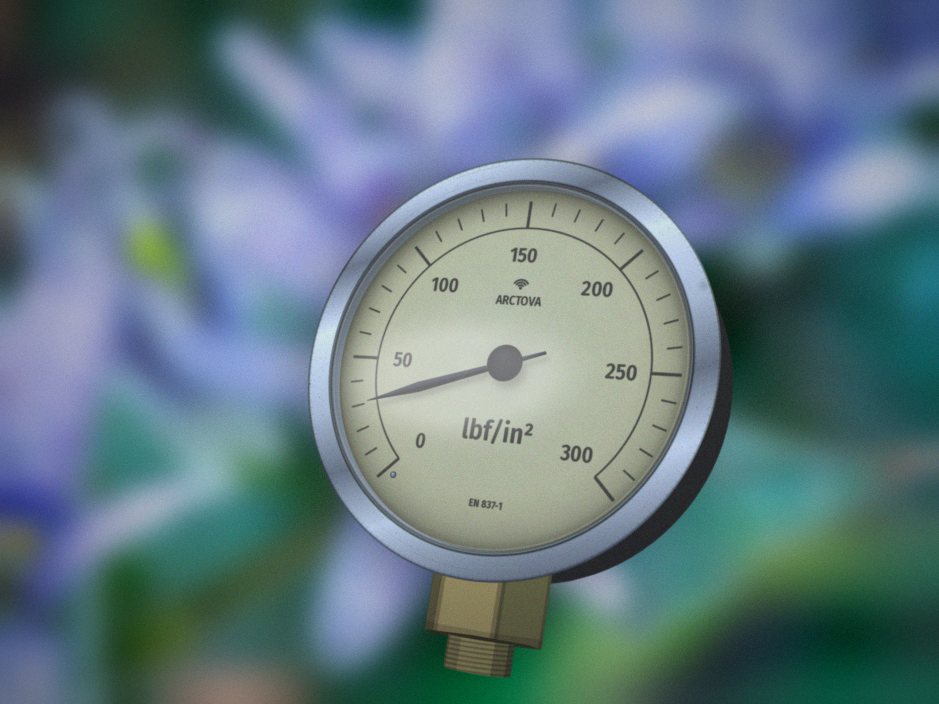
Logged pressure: 30psi
